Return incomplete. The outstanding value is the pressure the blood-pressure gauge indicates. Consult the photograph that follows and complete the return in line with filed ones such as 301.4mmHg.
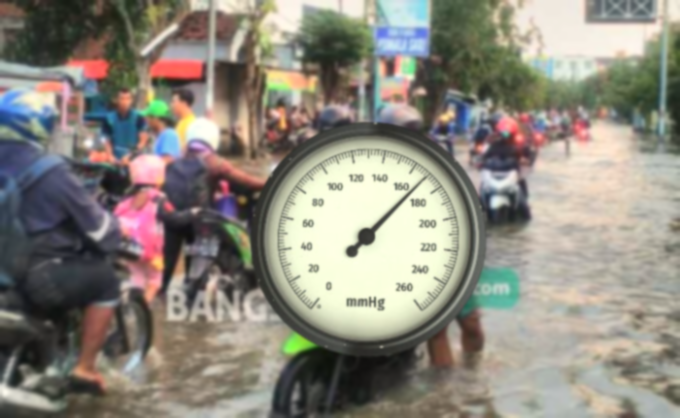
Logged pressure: 170mmHg
